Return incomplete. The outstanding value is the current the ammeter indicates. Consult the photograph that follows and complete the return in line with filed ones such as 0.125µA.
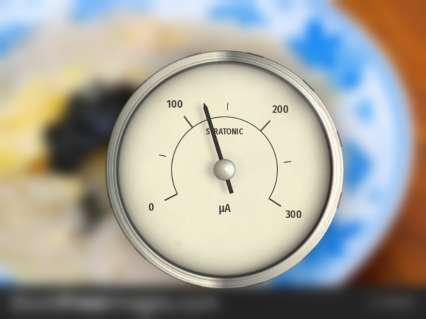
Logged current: 125µA
